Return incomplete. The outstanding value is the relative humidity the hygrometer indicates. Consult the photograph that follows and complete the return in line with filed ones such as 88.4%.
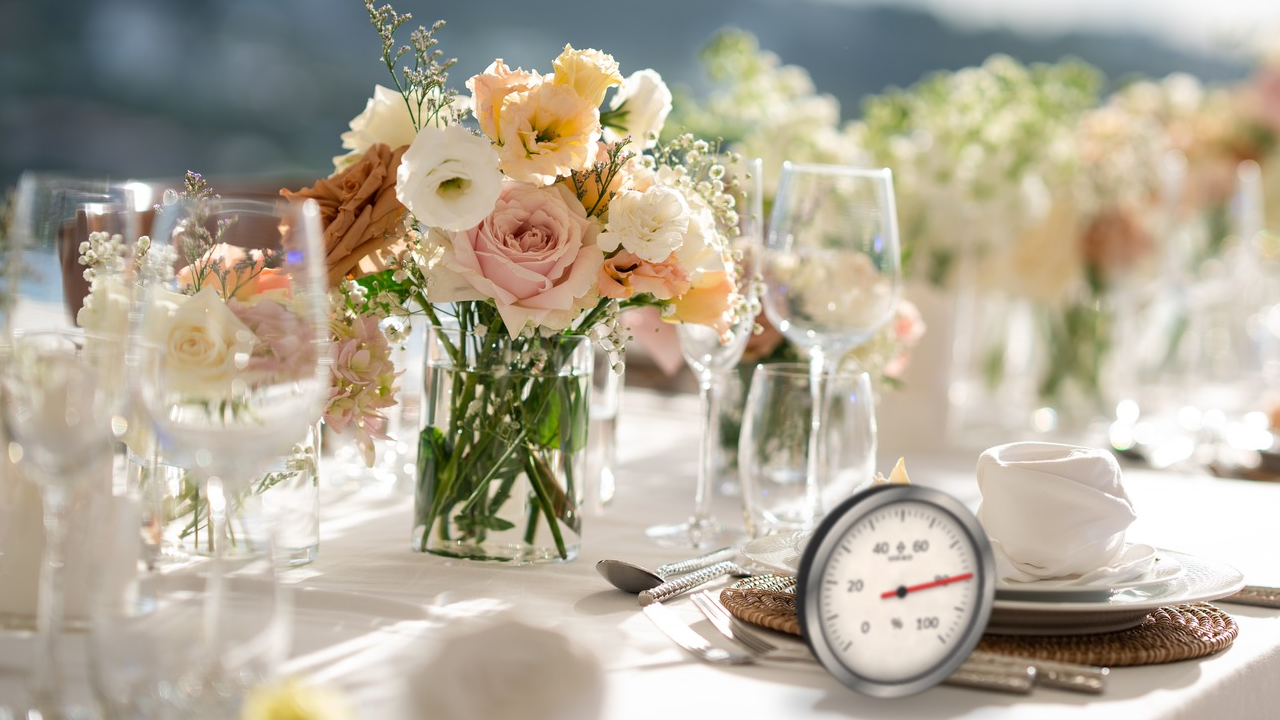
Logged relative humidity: 80%
